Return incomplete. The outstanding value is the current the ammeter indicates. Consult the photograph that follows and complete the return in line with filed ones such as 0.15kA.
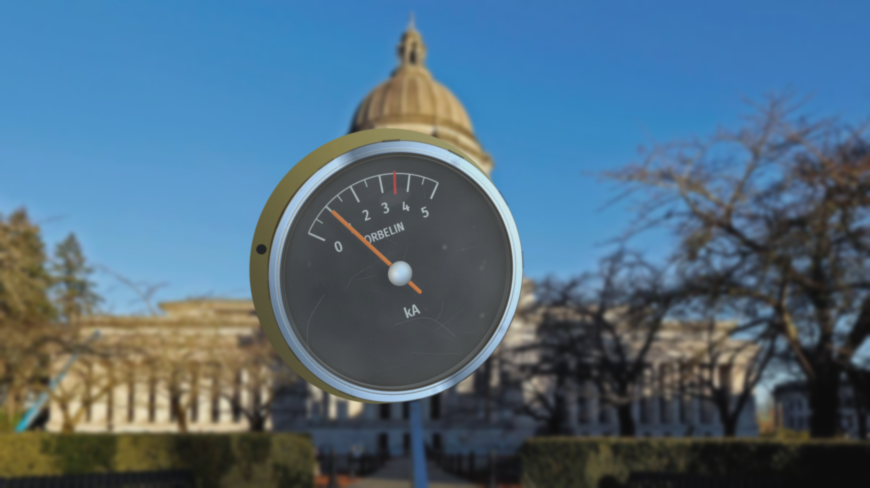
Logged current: 1kA
